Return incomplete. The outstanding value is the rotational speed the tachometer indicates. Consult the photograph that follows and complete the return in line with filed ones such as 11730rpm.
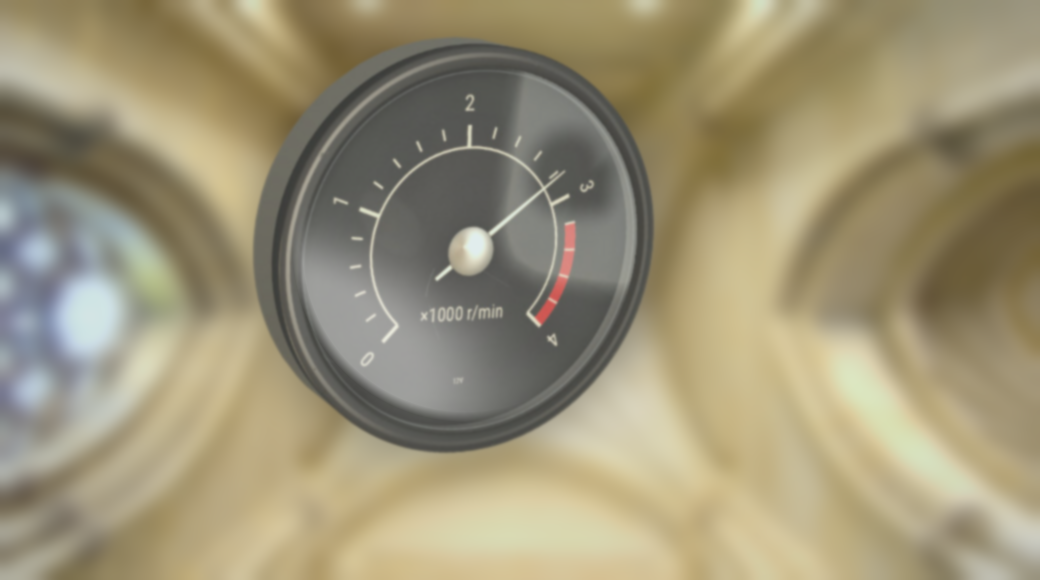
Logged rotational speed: 2800rpm
